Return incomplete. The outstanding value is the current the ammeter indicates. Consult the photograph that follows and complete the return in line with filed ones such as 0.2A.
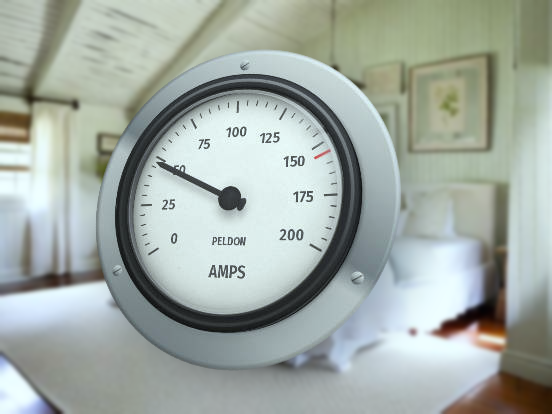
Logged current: 47.5A
